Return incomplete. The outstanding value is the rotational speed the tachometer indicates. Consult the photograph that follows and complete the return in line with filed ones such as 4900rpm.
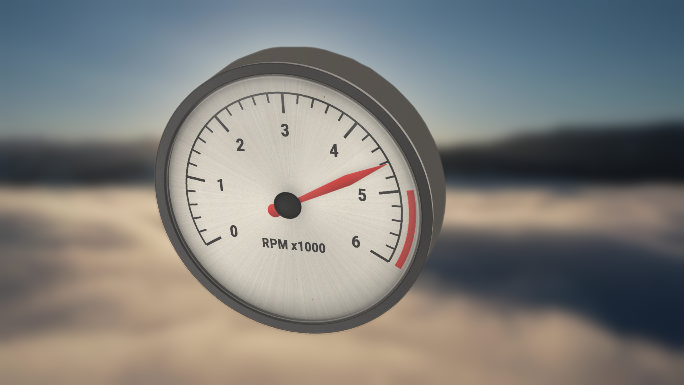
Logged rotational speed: 4600rpm
